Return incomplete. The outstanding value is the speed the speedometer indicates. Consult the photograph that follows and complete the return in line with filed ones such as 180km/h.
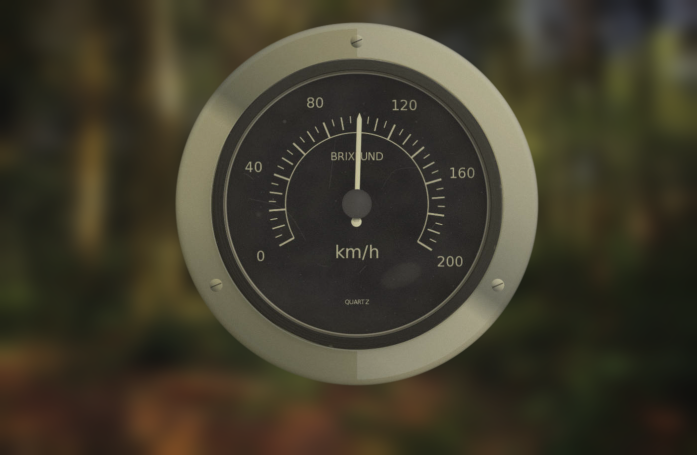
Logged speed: 100km/h
